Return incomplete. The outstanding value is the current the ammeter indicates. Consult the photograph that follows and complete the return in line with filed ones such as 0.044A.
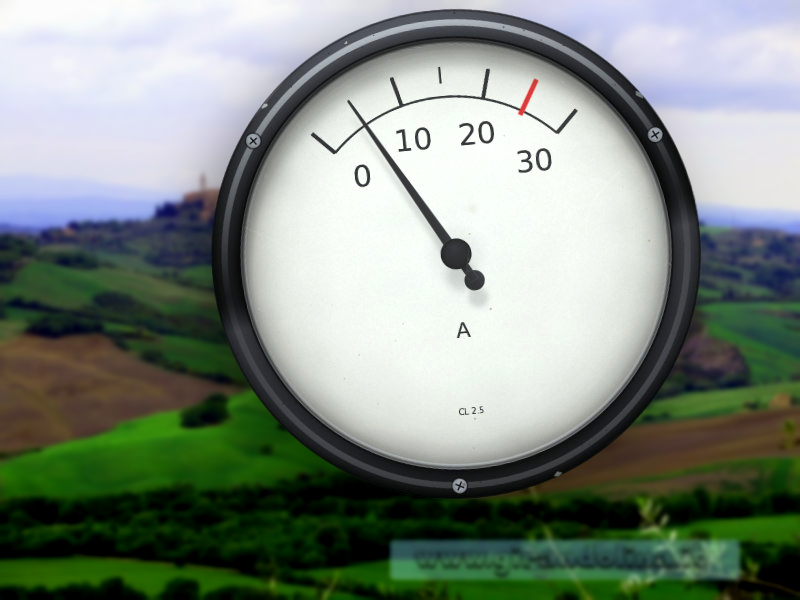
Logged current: 5A
